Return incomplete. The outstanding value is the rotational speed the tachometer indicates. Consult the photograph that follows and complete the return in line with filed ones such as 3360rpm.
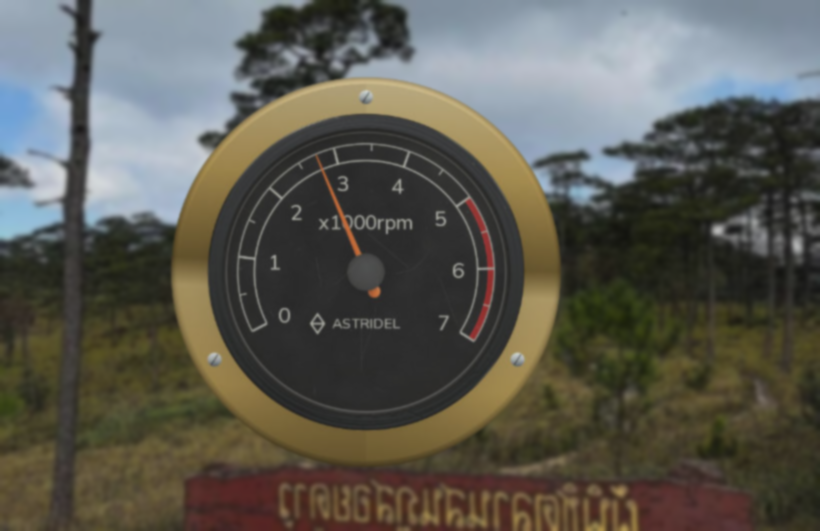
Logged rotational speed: 2750rpm
